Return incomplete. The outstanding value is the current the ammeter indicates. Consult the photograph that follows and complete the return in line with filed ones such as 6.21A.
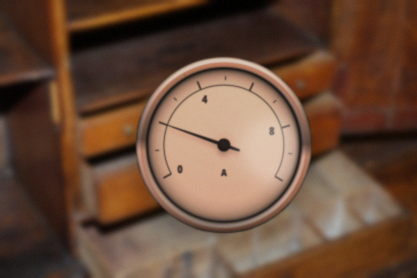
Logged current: 2A
